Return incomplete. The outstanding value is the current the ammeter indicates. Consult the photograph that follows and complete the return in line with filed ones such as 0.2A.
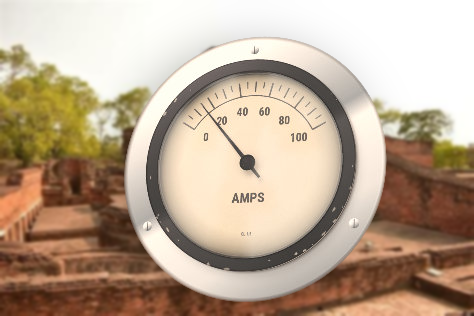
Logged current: 15A
